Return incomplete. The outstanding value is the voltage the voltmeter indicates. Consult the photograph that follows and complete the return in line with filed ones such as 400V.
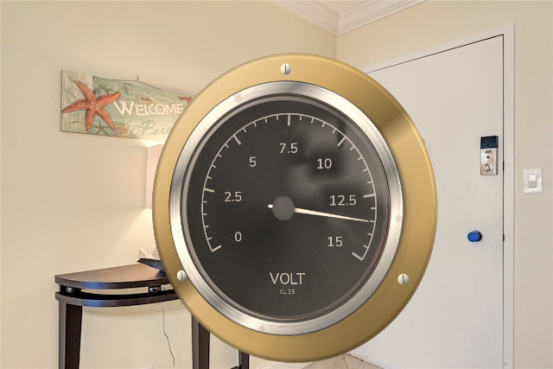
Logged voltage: 13.5V
